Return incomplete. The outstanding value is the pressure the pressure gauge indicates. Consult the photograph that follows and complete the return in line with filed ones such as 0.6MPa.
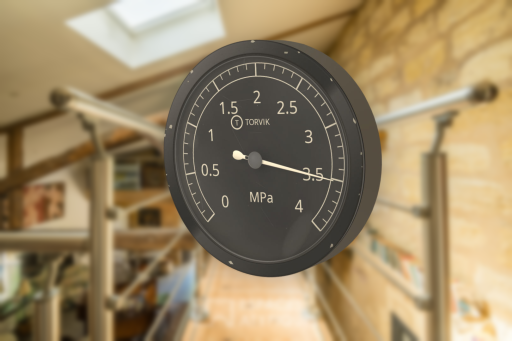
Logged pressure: 3.5MPa
